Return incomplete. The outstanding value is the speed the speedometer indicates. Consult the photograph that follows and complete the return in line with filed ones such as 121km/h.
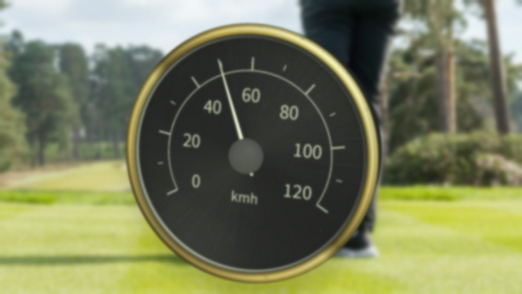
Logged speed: 50km/h
